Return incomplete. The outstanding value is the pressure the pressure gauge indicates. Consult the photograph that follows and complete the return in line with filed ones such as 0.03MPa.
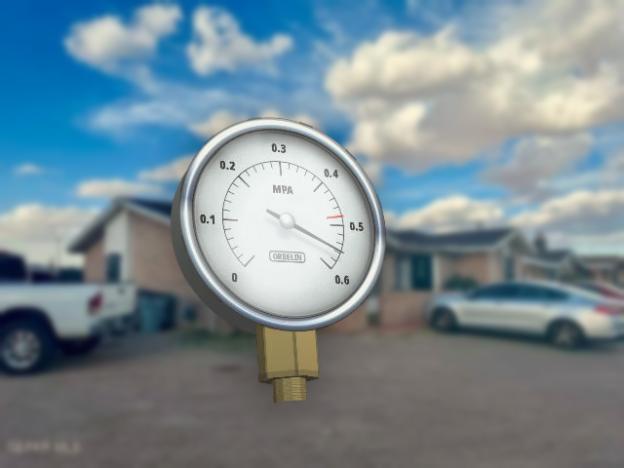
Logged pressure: 0.56MPa
